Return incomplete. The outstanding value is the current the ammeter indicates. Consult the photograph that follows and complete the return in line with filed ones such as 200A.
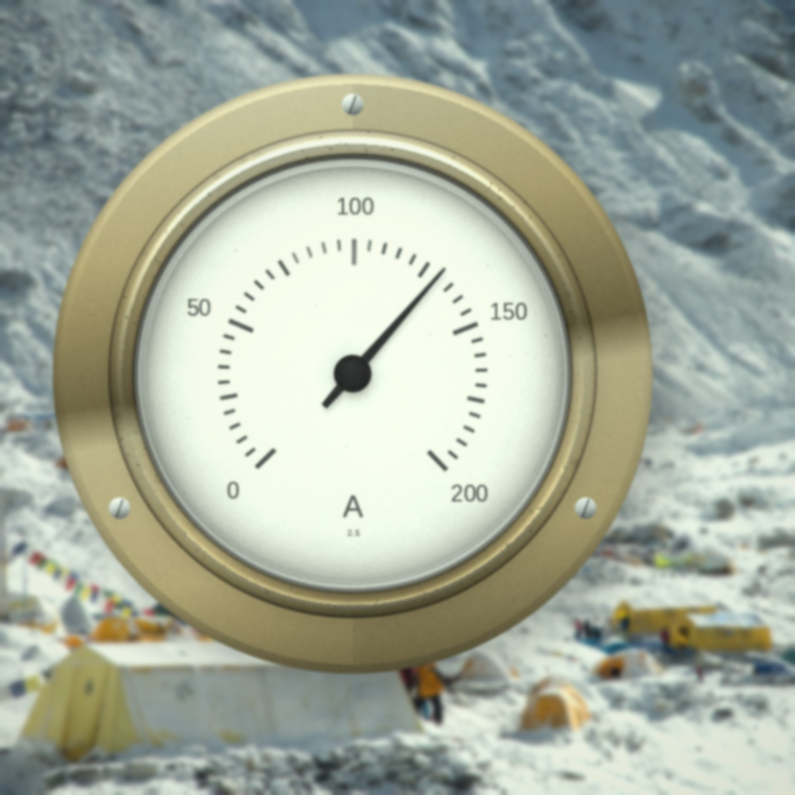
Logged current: 130A
